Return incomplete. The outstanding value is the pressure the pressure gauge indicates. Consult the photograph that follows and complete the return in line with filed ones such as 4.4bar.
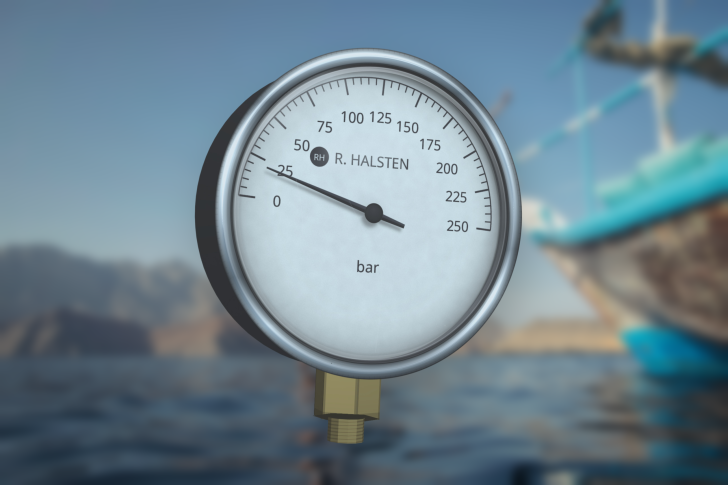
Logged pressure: 20bar
